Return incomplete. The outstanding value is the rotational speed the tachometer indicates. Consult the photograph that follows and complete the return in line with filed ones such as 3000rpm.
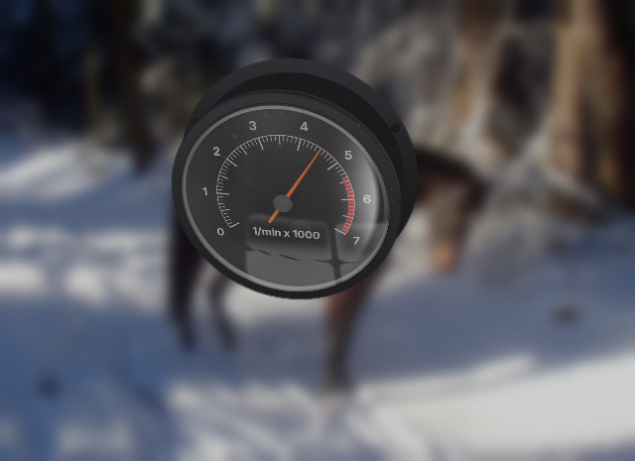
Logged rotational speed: 4500rpm
